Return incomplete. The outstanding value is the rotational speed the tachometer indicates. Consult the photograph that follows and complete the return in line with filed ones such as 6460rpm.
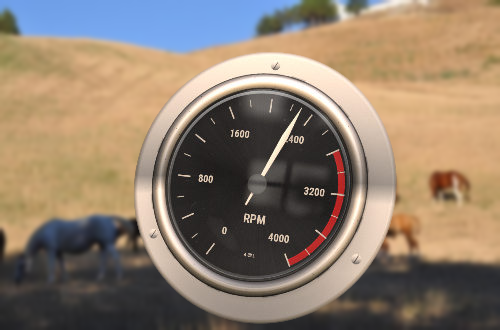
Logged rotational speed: 2300rpm
